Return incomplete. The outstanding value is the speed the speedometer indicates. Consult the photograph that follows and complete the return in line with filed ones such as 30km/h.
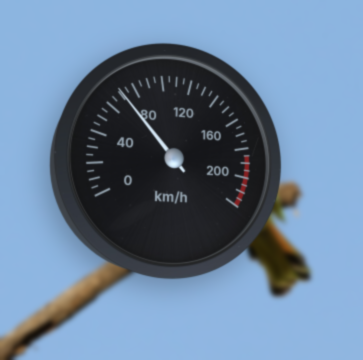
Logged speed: 70km/h
